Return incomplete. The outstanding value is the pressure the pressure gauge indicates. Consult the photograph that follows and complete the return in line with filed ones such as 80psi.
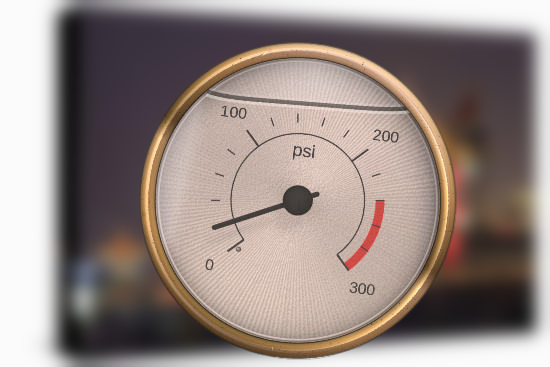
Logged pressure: 20psi
